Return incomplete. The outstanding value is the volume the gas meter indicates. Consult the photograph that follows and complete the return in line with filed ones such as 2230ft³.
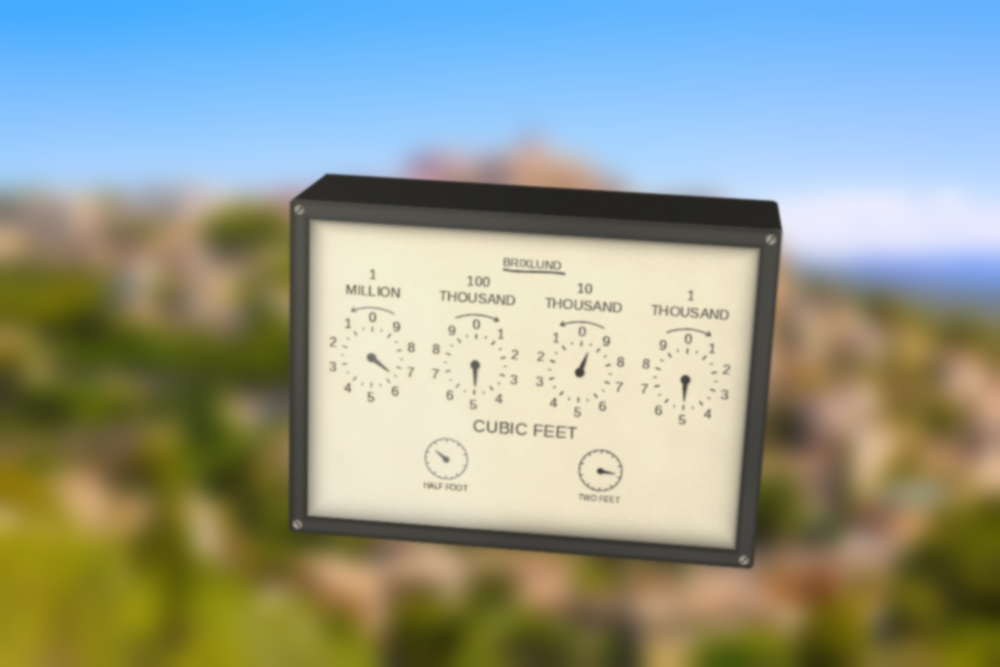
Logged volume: 649500ft³
